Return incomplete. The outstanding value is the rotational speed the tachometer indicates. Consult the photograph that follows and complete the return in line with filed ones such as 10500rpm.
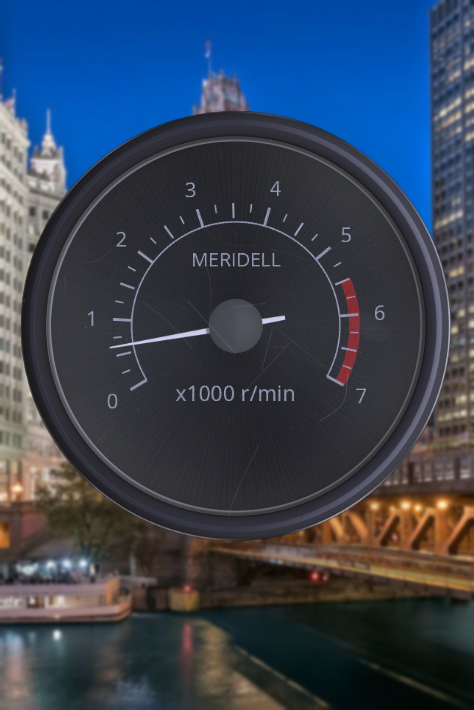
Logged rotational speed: 625rpm
